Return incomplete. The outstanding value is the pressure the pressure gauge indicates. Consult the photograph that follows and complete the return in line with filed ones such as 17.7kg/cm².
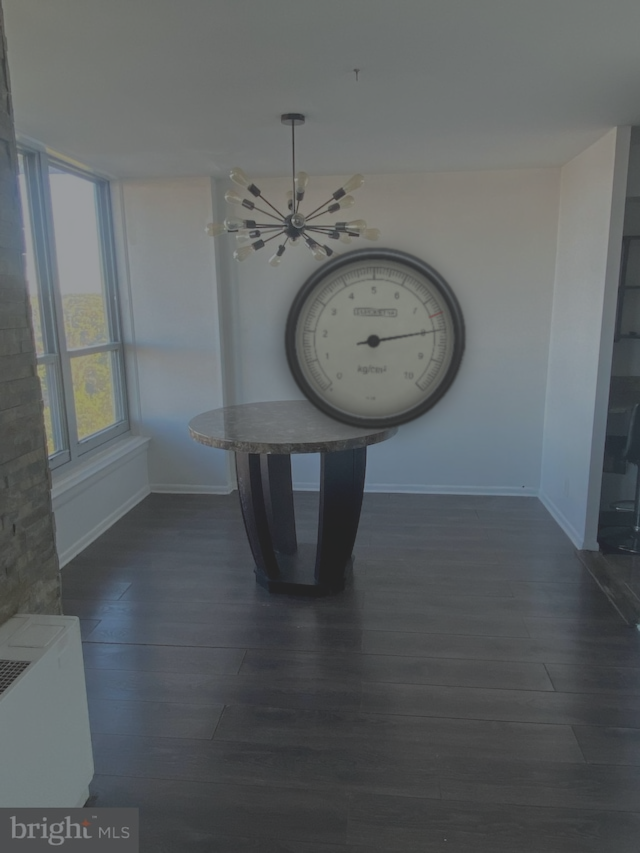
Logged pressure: 8kg/cm²
